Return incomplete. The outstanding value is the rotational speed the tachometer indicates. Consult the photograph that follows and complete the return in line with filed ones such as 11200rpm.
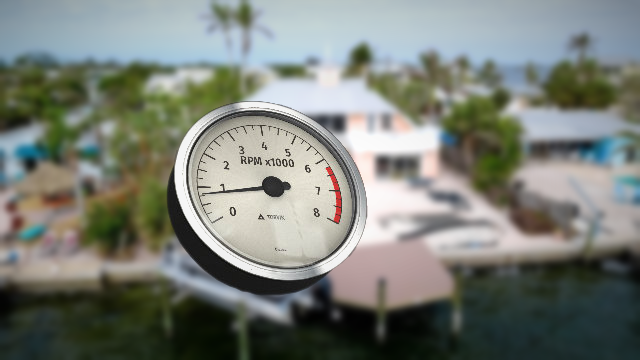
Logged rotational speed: 750rpm
